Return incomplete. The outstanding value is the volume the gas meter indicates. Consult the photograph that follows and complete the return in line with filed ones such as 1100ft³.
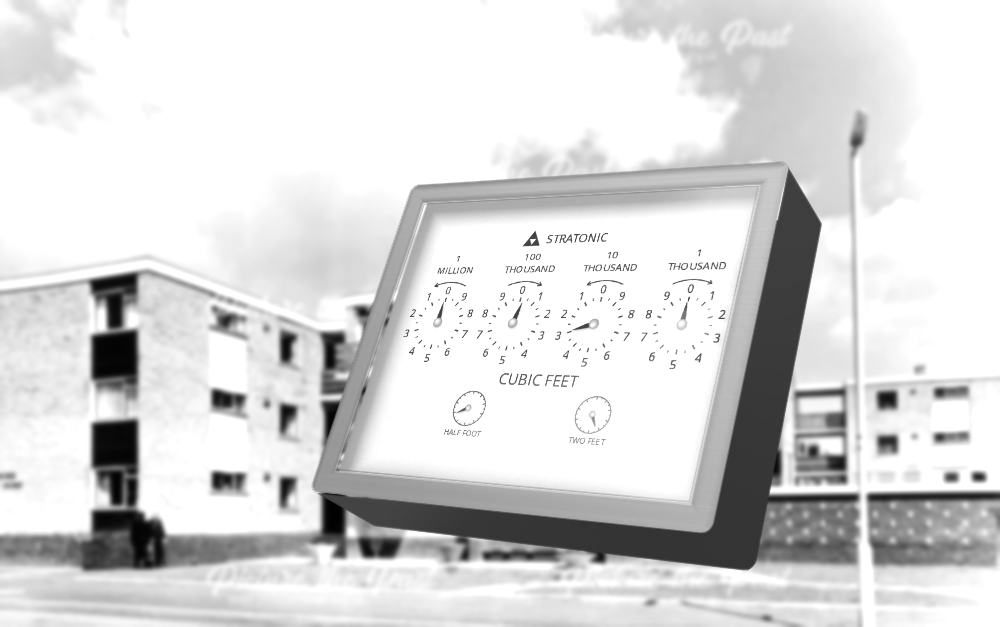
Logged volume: 3000ft³
